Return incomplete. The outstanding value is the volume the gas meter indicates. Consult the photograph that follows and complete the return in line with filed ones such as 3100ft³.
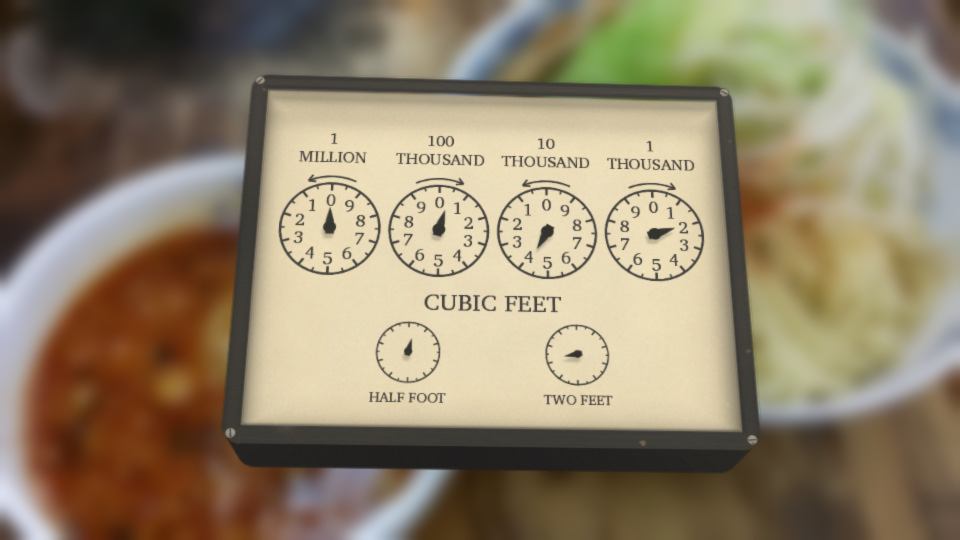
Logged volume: 4200ft³
